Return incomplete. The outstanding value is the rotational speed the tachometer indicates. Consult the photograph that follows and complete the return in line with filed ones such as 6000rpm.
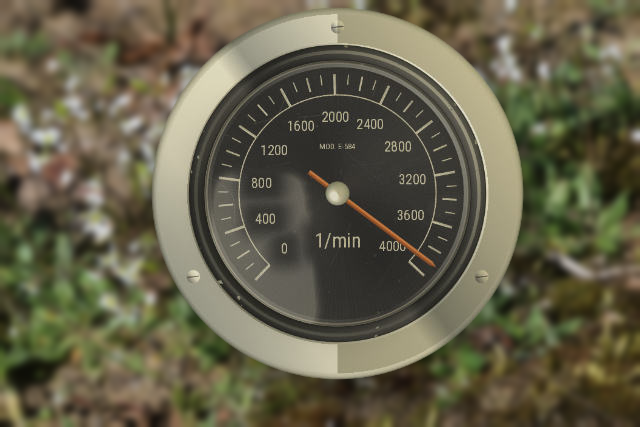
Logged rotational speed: 3900rpm
